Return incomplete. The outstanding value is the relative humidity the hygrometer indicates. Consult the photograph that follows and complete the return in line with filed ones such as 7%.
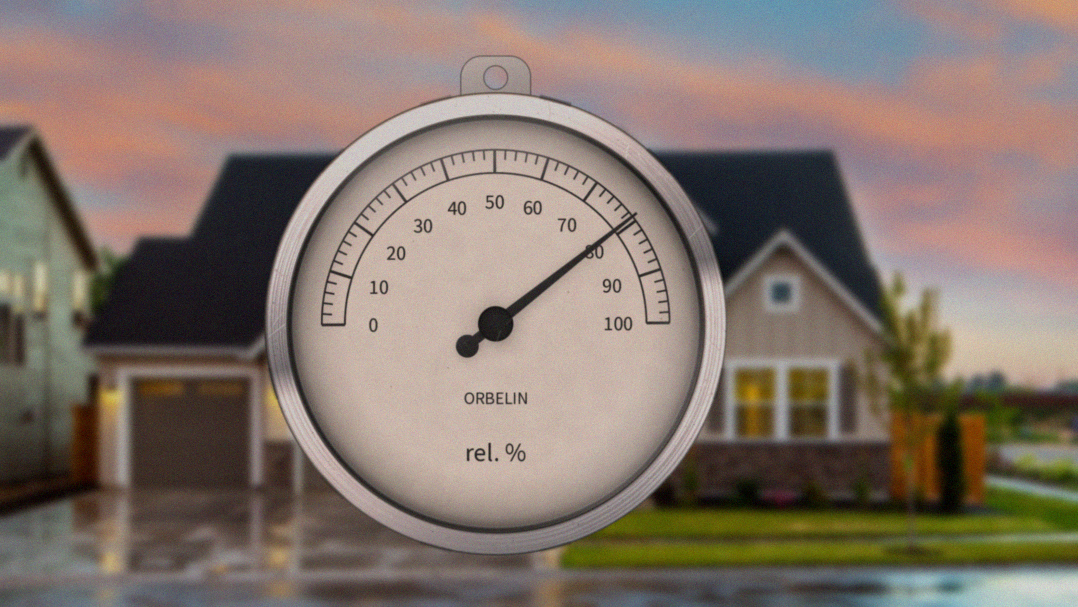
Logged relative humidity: 79%
